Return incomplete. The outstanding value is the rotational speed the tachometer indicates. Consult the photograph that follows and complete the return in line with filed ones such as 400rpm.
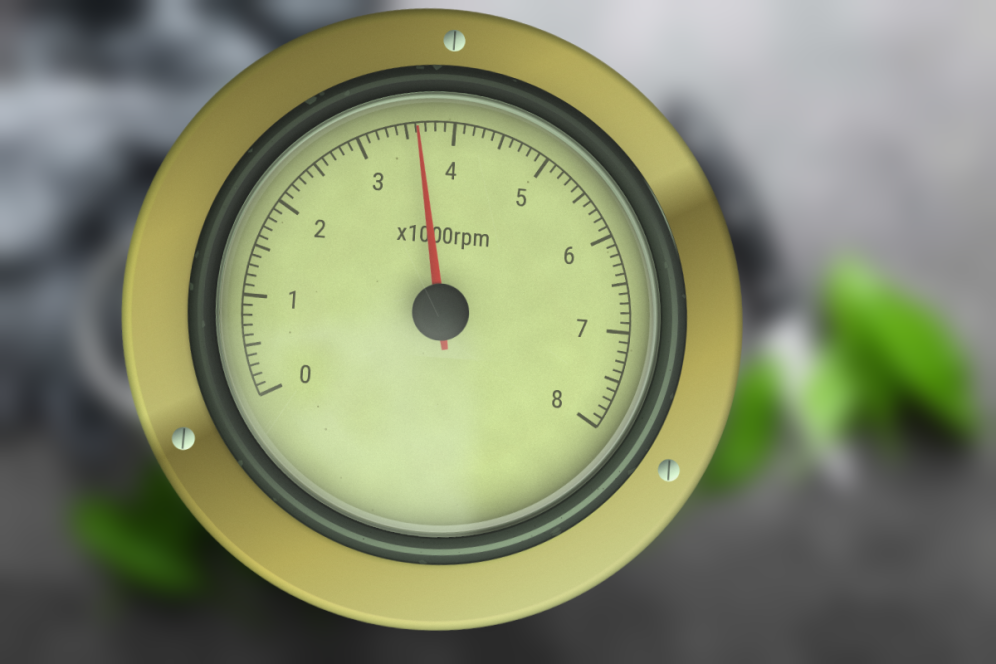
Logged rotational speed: 3600rpm
